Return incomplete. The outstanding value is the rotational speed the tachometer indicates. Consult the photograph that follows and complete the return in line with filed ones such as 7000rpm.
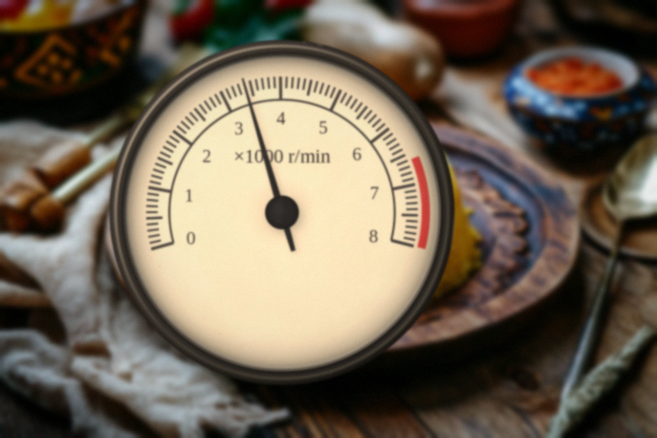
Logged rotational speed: 3400rpm
